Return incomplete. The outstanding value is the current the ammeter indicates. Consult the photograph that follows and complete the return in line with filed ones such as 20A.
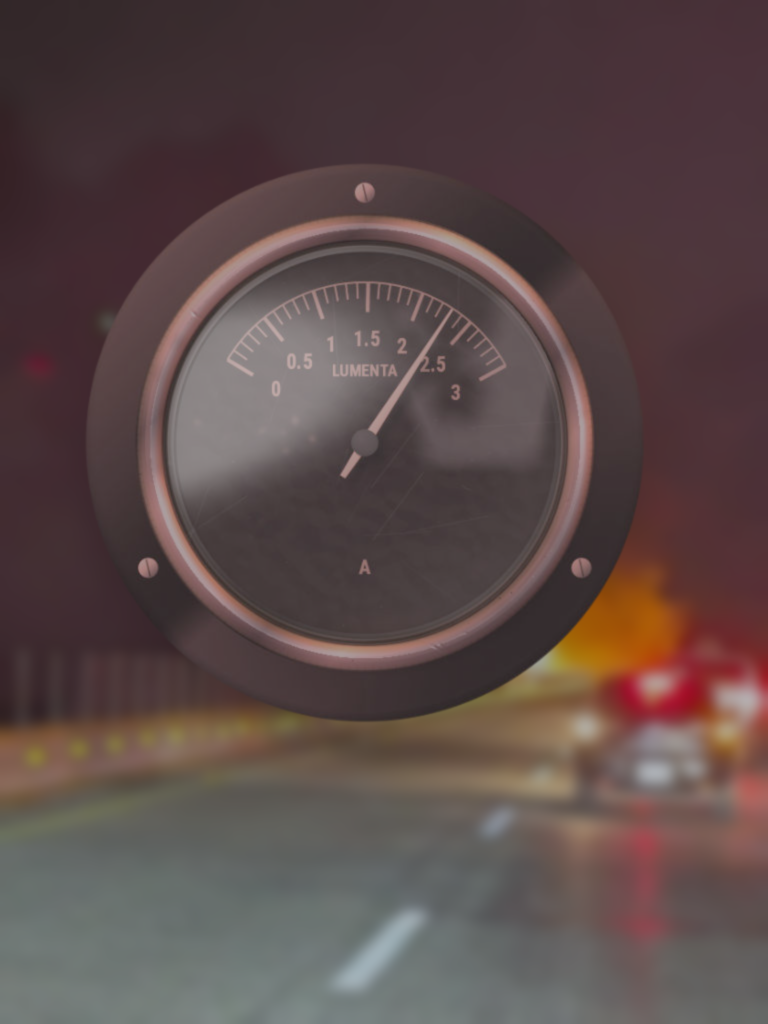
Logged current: 2.3A
